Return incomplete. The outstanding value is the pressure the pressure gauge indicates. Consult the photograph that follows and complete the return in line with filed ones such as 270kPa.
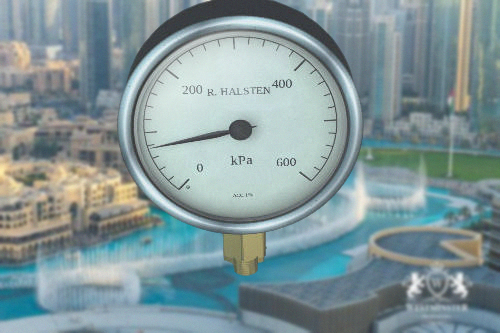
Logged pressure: 80kPa
